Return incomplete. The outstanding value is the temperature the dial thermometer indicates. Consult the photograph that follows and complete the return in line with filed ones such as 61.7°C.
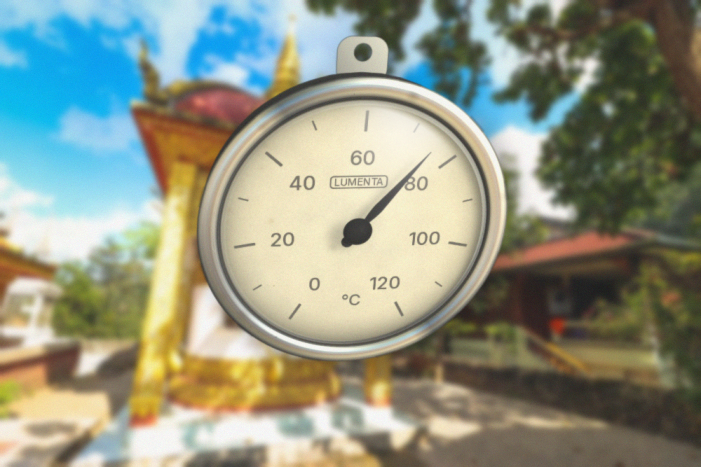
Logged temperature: 75°C
